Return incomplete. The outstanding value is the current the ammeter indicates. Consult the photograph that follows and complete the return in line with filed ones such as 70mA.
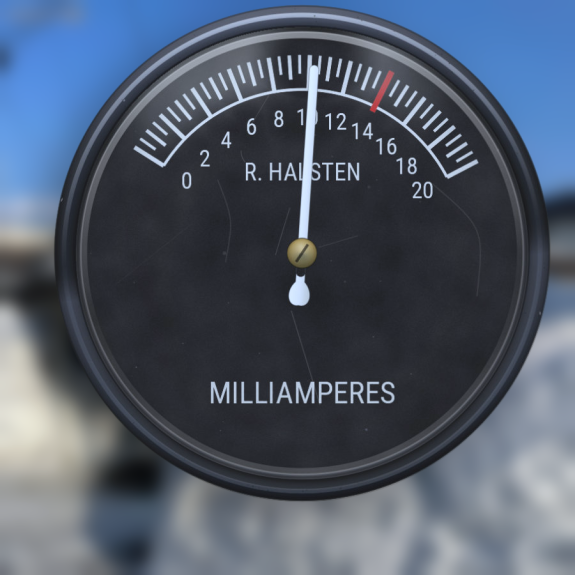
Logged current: 10.25mA
